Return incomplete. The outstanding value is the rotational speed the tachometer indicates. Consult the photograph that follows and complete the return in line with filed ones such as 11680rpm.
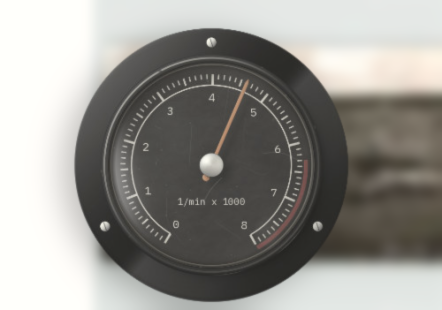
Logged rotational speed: 4600rpm
